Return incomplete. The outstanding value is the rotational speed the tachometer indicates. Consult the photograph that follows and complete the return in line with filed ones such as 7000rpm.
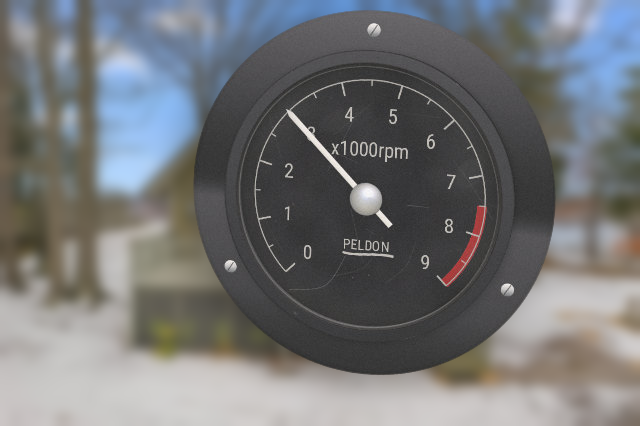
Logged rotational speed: 3000rpm
